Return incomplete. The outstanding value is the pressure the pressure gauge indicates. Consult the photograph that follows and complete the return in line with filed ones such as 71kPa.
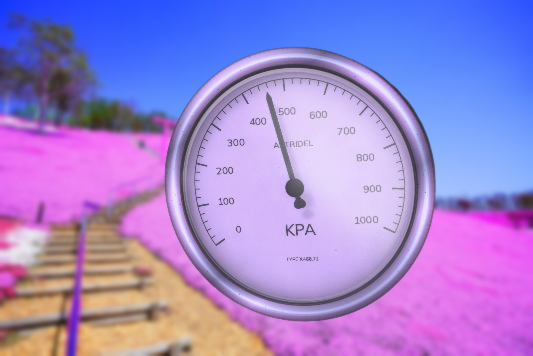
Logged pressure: 460kPa
